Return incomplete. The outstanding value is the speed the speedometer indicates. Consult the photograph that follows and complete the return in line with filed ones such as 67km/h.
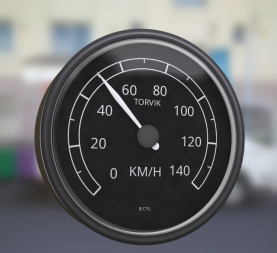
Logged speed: 50km/h
